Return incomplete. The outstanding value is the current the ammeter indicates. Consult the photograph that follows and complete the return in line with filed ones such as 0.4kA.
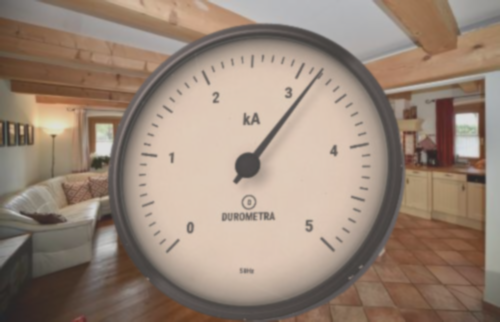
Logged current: 3.2kA
